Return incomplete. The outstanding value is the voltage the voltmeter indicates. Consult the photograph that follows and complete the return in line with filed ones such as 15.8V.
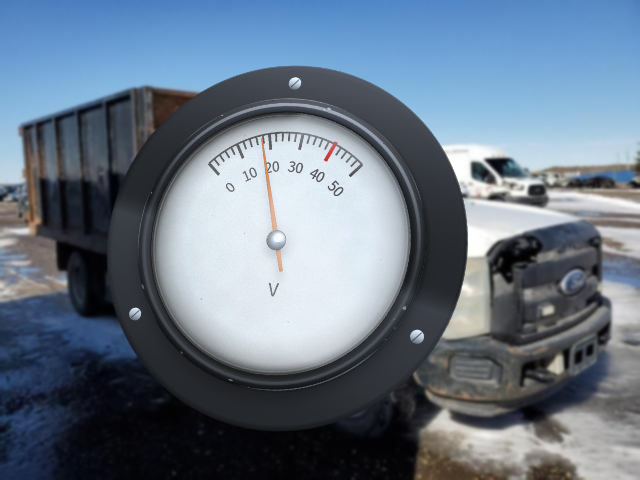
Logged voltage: 18V
